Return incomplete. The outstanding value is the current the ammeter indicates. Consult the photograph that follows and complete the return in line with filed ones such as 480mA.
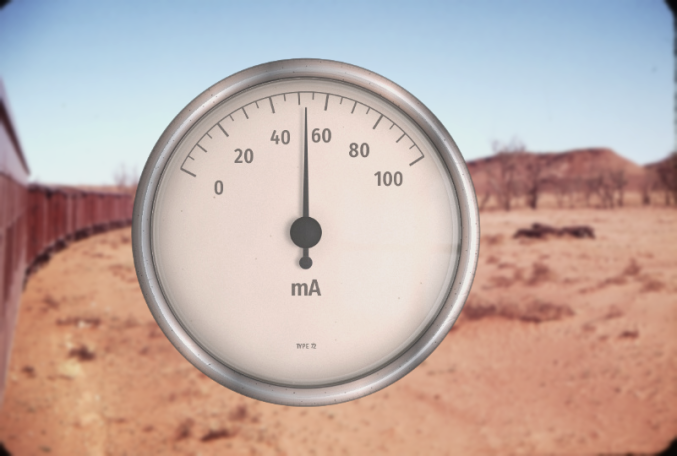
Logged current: 52.5mA
